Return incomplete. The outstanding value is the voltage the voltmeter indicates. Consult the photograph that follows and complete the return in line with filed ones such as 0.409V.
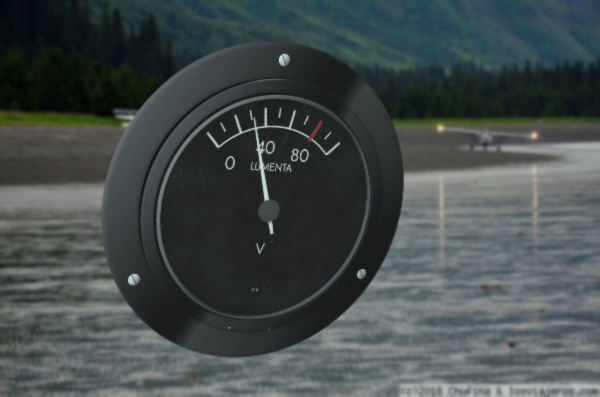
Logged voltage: 30V
